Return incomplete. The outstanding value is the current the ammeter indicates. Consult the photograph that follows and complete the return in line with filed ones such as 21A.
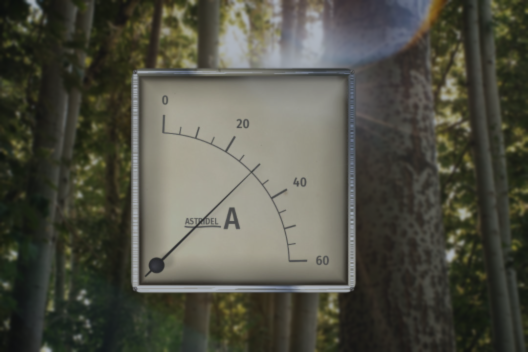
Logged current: 30A
